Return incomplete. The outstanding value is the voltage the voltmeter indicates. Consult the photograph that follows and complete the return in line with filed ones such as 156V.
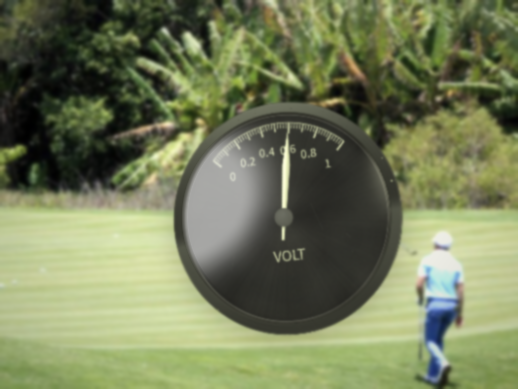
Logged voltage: 0.6V
